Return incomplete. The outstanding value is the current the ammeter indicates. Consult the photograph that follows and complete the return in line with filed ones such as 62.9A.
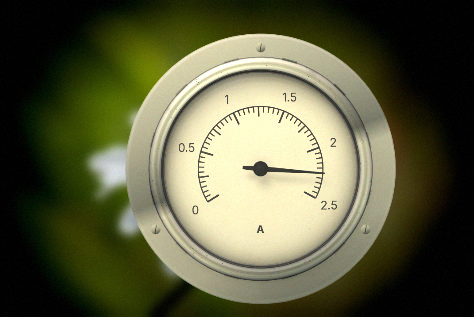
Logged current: 2.25A
